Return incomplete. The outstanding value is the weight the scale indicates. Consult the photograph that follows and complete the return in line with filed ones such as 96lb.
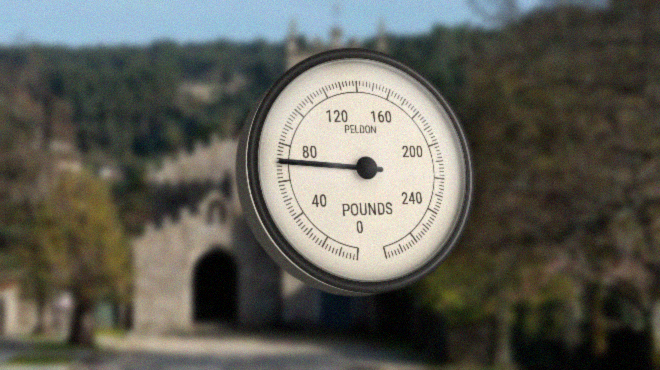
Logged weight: 70lb
